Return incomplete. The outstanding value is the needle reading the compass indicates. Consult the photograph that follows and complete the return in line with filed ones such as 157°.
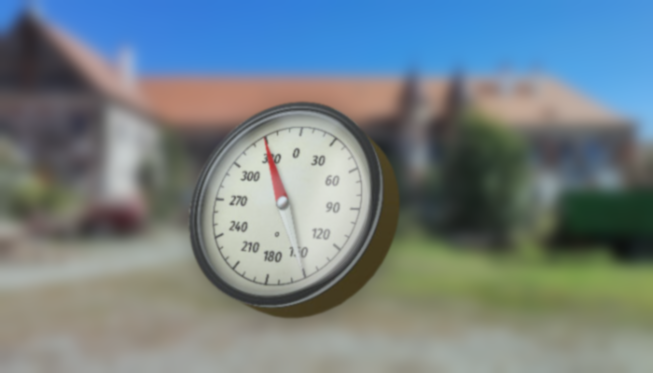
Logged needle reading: 330°
